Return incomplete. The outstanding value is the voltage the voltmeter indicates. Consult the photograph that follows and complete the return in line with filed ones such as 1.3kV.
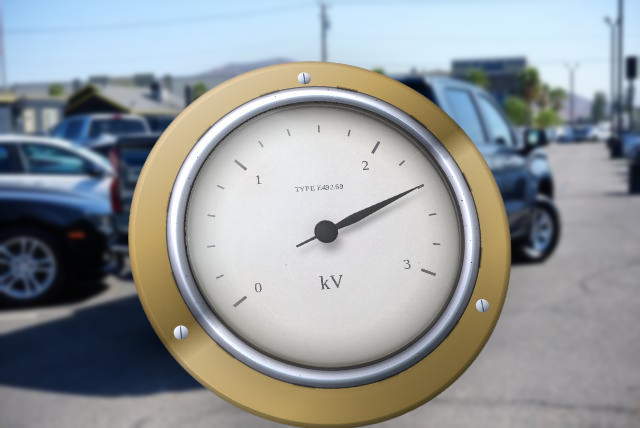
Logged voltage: 2.4kV
